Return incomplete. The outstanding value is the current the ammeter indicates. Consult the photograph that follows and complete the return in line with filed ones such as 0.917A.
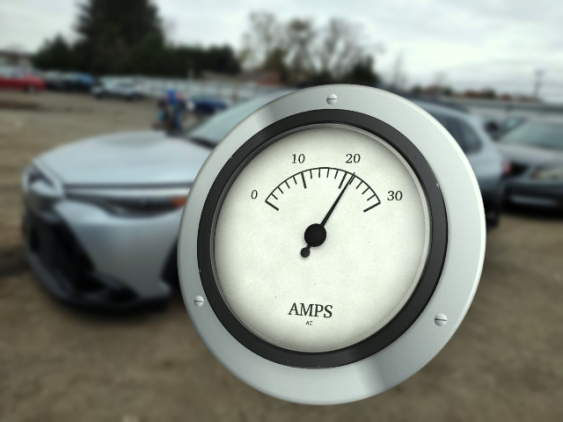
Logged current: 22A
